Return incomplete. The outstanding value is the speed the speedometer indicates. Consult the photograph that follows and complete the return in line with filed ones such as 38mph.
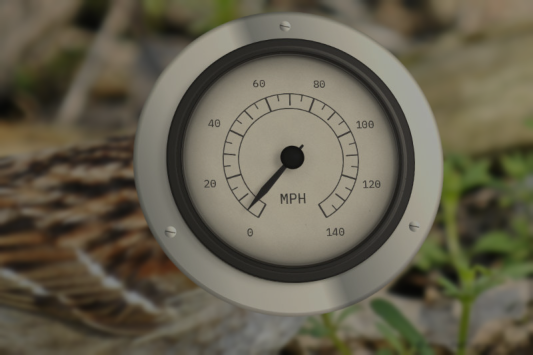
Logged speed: 5mph
